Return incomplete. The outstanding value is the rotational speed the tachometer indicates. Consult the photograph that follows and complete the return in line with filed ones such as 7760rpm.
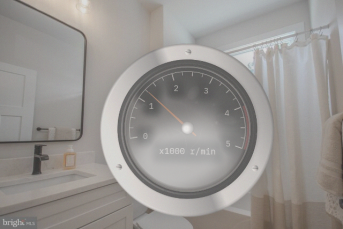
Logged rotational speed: 1250rpm
